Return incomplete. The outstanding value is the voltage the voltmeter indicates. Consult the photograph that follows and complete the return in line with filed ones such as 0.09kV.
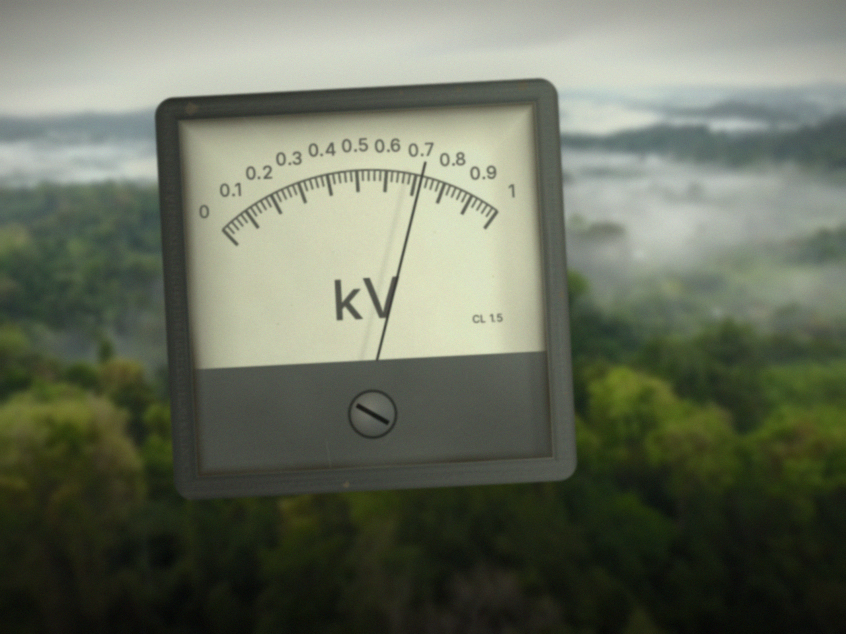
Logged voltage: 0.72kV
